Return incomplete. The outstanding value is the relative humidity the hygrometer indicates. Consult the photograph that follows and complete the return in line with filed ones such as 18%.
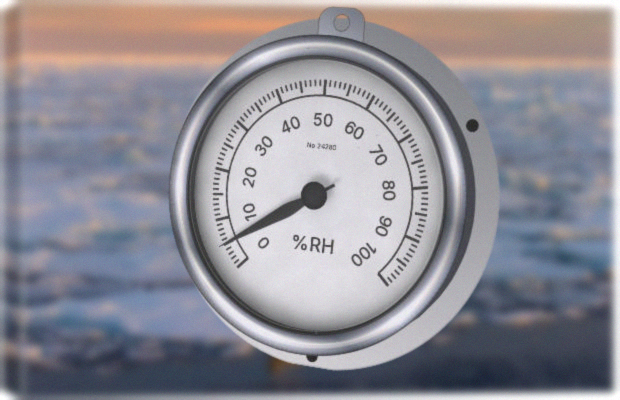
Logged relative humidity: 5%
